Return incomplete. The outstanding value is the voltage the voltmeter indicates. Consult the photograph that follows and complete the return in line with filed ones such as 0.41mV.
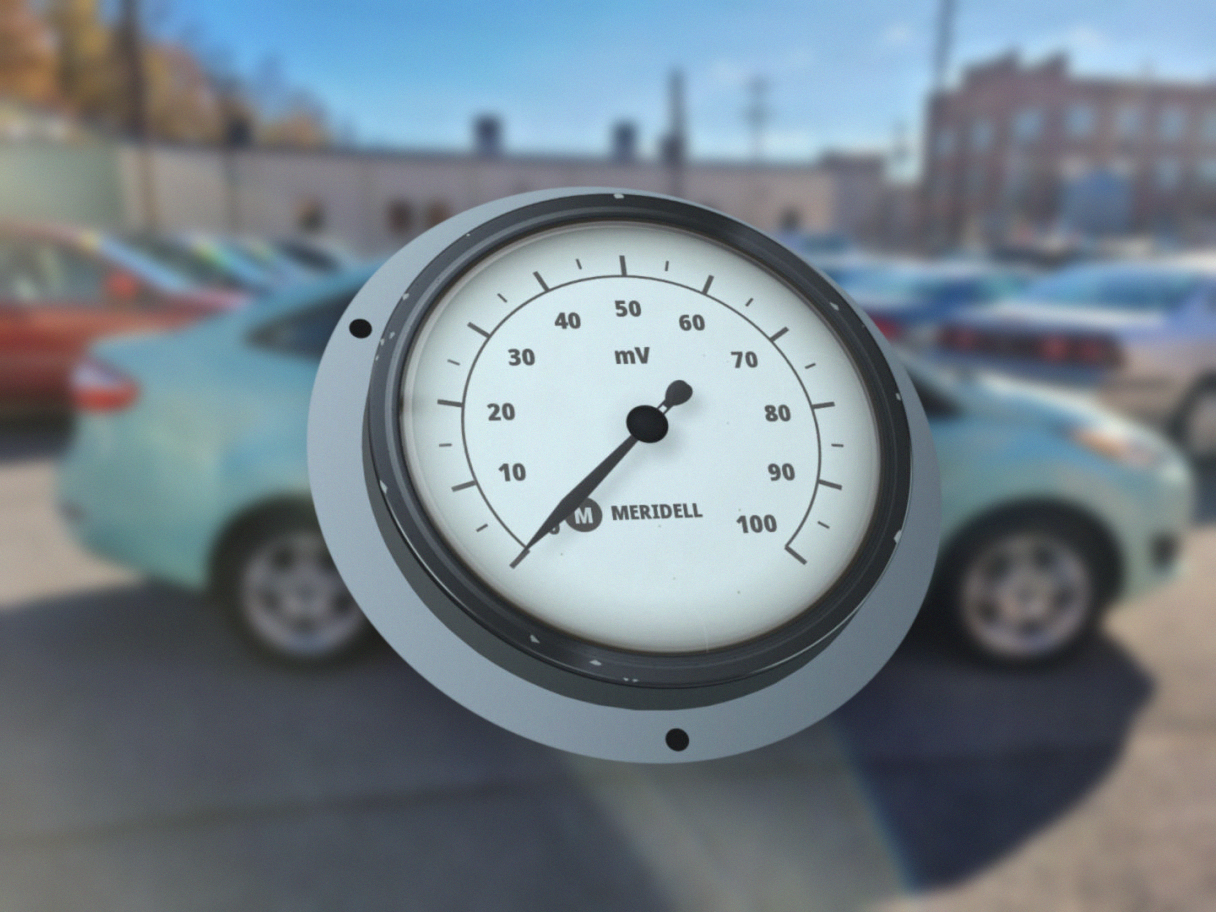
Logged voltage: 0mV
